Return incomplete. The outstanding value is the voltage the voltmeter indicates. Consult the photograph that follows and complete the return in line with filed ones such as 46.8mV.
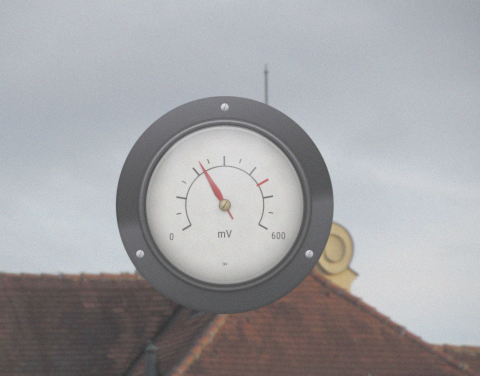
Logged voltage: 225mV
